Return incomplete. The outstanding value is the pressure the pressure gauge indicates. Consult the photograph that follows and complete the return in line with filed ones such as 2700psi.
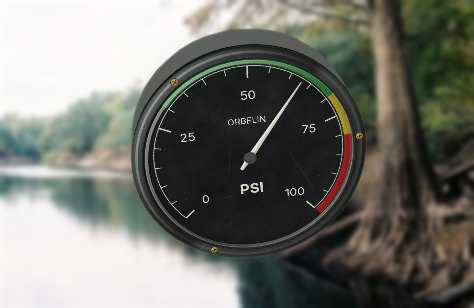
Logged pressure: 62.5psi
